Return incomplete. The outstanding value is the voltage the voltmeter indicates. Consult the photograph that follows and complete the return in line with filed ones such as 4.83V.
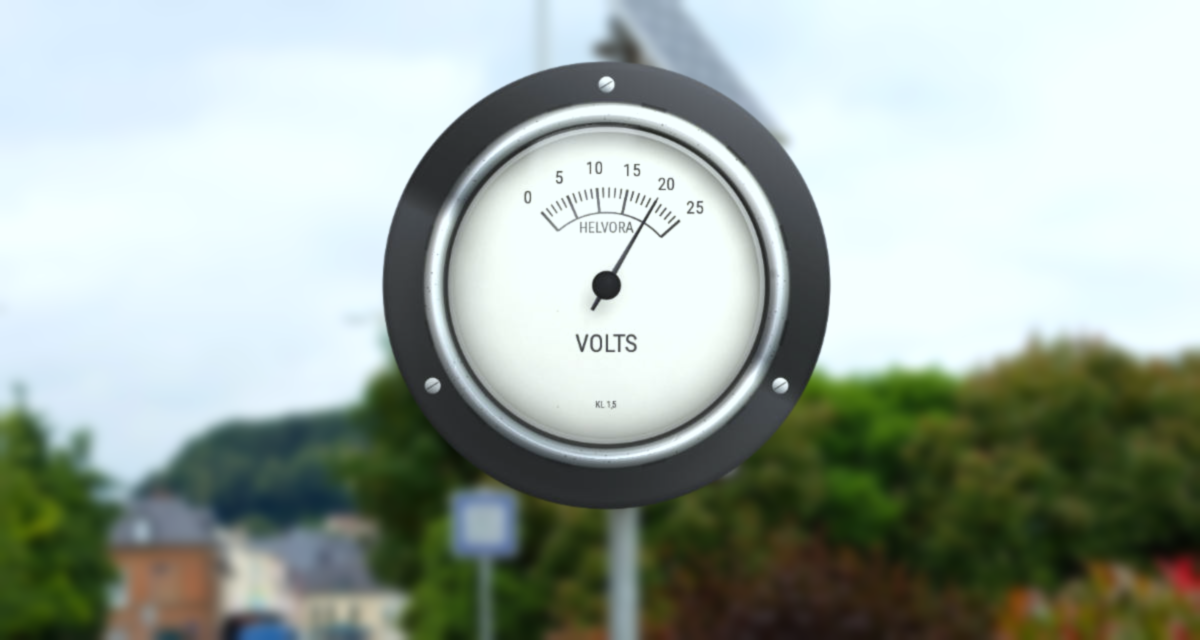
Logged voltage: 20V
